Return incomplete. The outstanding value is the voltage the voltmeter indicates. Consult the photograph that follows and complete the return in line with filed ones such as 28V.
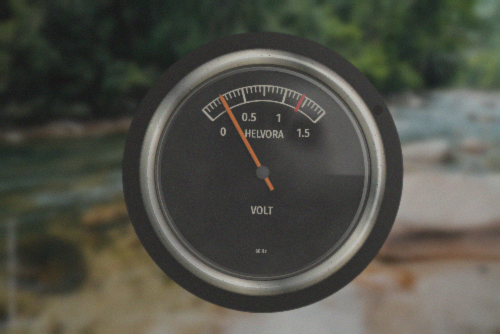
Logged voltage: 0.25V
